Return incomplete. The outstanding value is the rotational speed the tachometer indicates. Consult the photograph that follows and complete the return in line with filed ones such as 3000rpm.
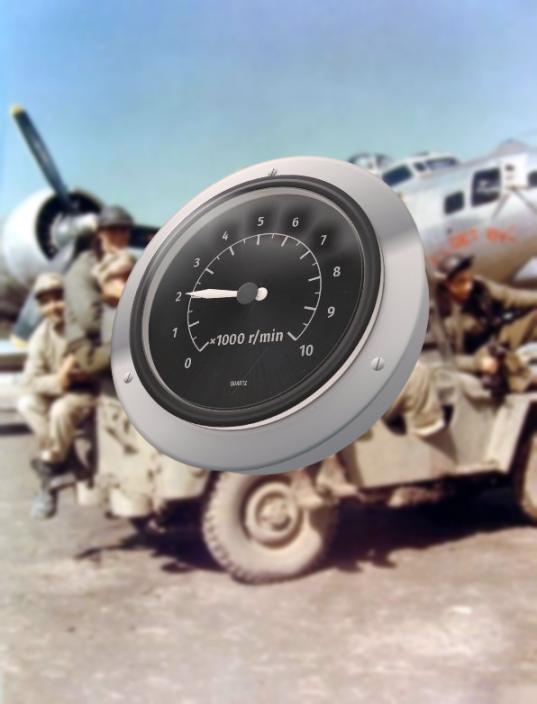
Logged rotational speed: 2000rpm
